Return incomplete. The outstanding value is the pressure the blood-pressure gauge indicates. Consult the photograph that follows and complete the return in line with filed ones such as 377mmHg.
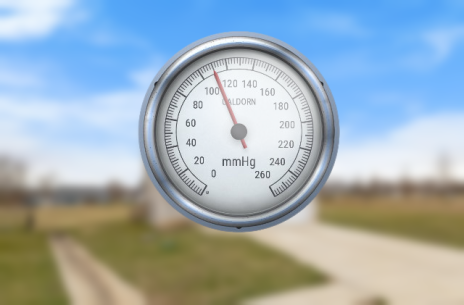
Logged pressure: 110mmHg
